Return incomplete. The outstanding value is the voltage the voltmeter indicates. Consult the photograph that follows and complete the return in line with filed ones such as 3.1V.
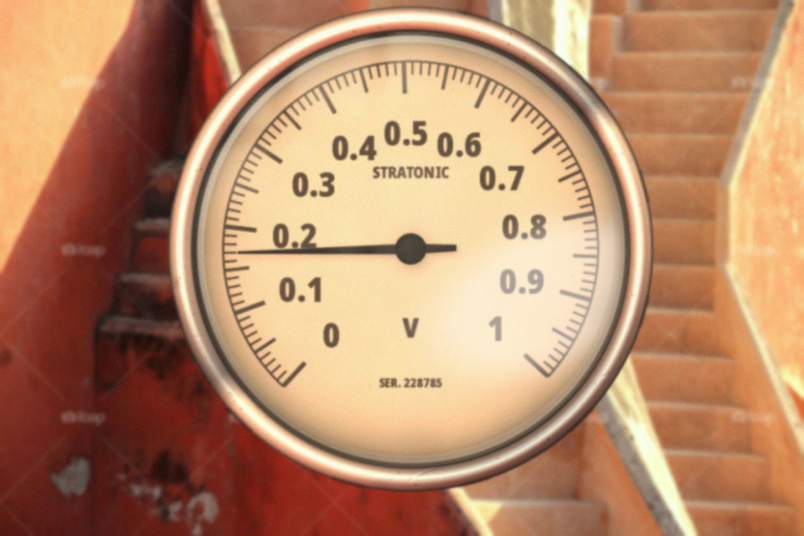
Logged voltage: 0.17V
